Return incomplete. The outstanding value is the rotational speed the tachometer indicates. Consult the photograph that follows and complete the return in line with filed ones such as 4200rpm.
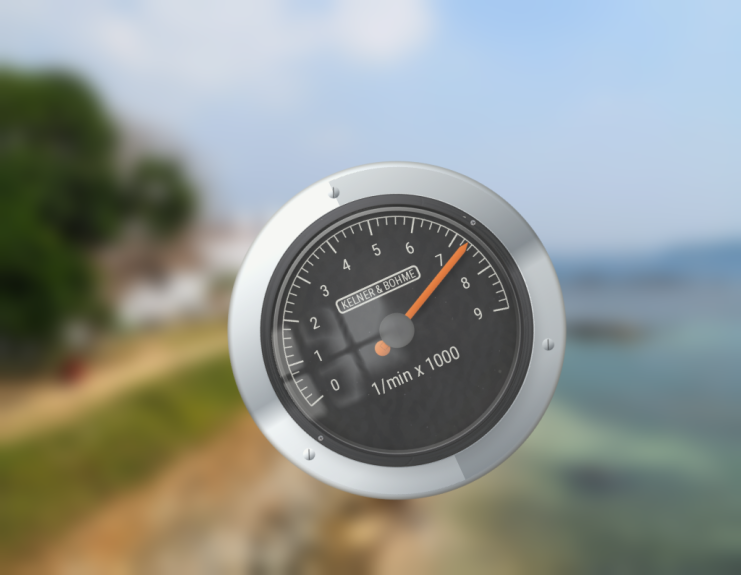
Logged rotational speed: 7300rpm
